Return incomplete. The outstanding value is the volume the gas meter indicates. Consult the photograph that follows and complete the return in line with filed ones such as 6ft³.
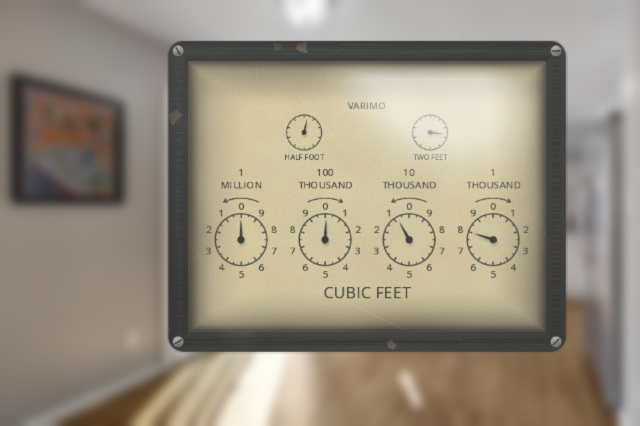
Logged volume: 800ft³
